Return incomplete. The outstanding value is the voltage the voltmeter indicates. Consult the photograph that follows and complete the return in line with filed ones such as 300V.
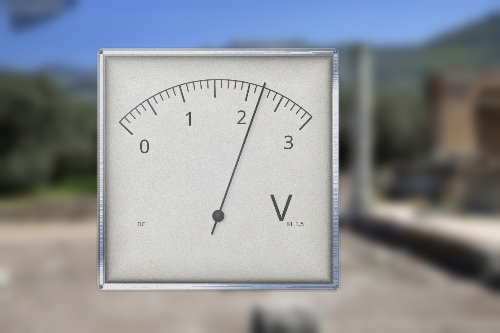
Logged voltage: 2.2V
